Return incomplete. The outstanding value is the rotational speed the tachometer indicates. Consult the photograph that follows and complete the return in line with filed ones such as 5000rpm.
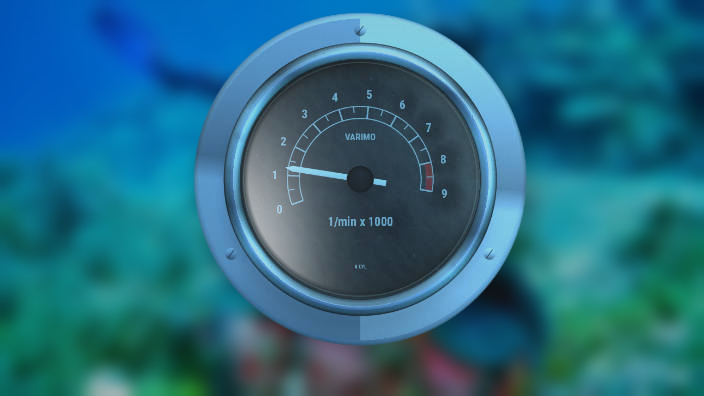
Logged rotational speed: 1250rpm
